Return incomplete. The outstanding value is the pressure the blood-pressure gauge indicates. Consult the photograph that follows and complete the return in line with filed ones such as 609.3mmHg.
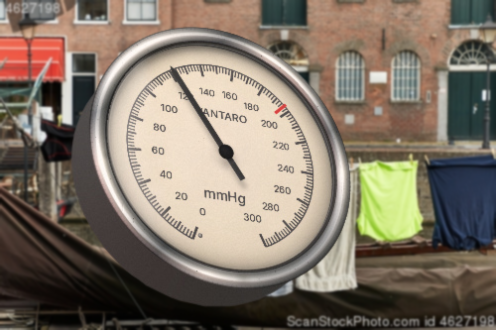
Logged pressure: 120mmHg
